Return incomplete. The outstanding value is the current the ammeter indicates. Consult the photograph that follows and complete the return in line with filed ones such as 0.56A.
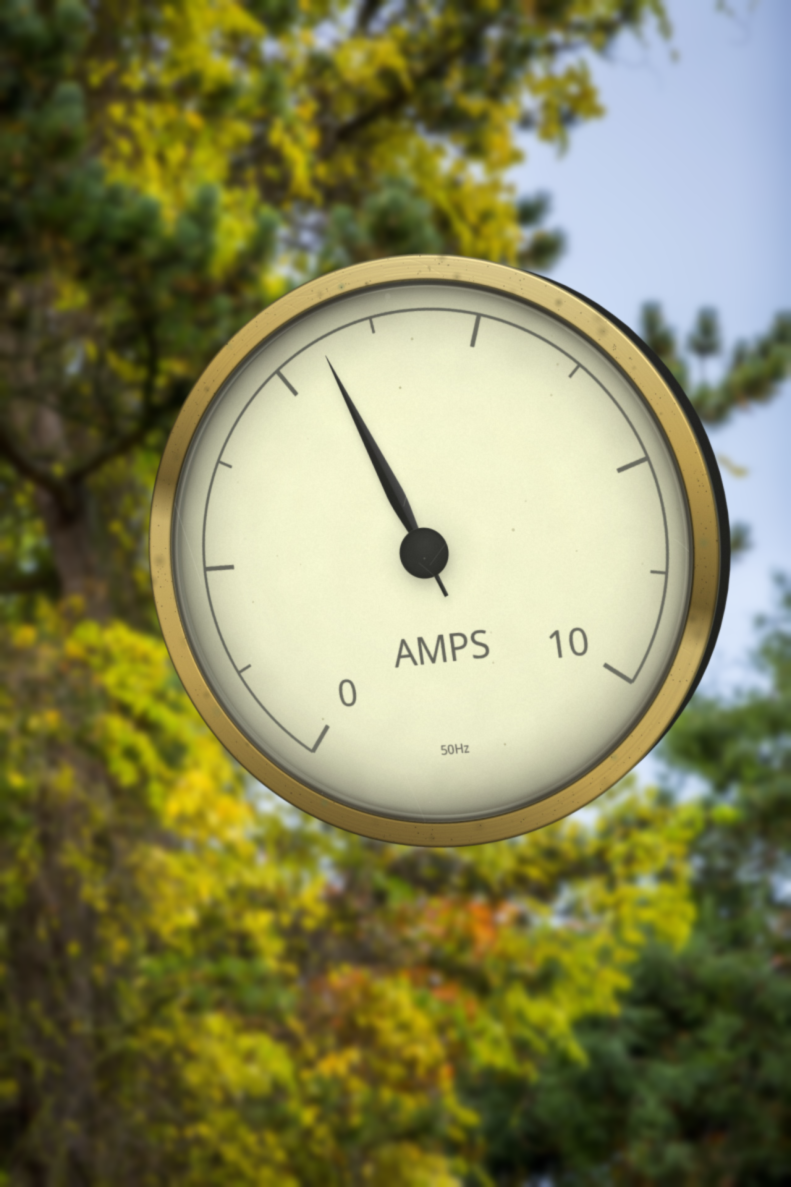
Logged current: 4.5A
